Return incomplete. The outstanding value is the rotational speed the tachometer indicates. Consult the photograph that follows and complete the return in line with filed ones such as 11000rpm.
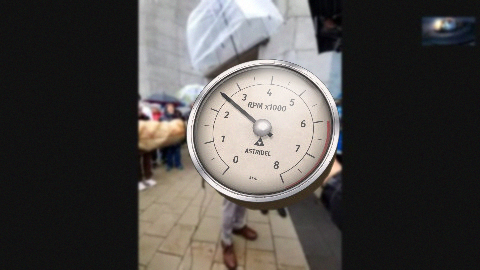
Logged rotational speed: 2500rpm
